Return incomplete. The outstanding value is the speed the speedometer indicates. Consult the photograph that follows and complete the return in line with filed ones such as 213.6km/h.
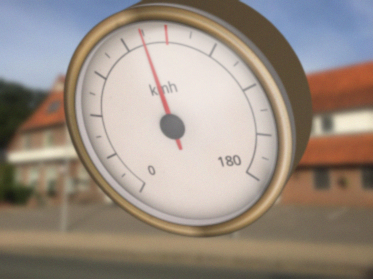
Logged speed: 90km/h
